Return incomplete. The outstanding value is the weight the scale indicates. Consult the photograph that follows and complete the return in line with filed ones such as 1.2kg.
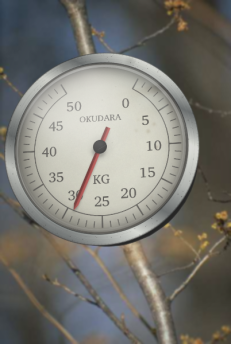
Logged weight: 29kg
